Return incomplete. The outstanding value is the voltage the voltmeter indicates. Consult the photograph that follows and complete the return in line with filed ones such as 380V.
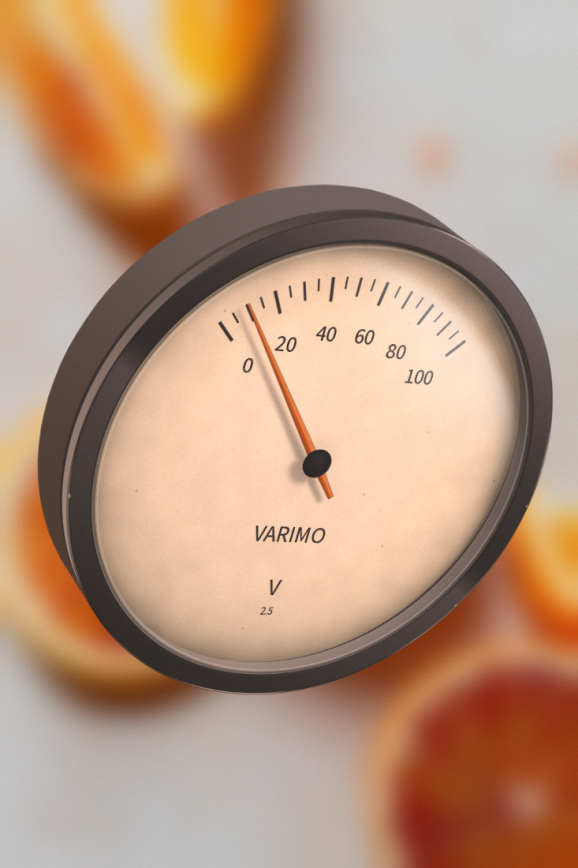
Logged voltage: 10V
